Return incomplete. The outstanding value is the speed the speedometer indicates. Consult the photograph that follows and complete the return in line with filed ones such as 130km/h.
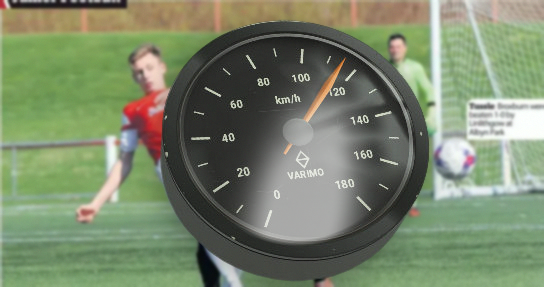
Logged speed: 115km/h
